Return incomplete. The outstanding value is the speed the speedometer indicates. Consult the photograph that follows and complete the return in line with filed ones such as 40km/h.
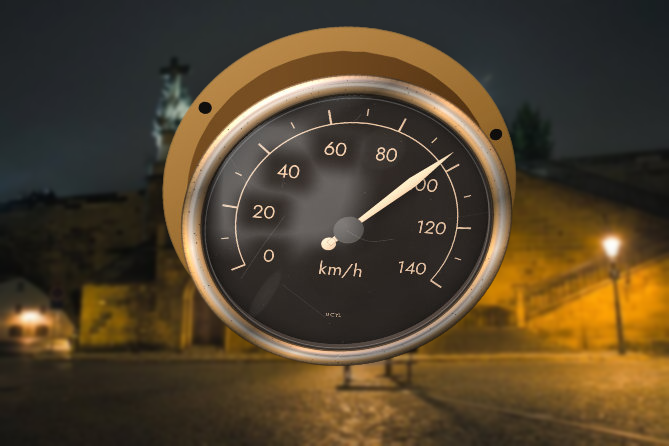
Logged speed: 95km/h
